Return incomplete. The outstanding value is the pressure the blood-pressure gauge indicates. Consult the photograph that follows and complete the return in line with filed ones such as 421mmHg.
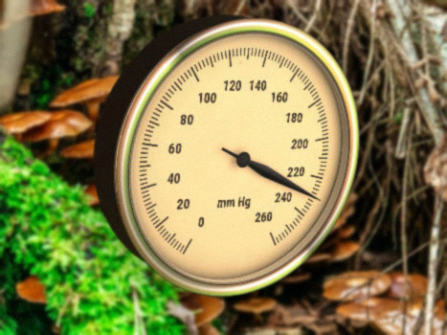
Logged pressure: 230mmHg
